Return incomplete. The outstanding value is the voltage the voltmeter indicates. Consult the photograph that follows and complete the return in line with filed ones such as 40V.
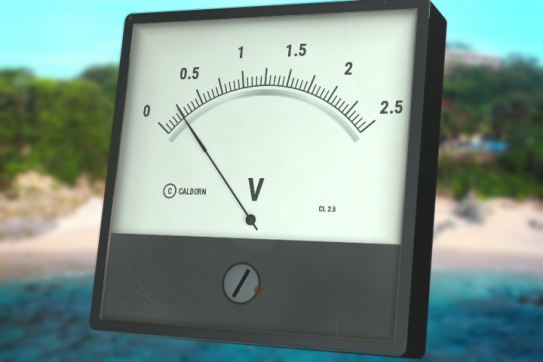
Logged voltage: 0.25V
